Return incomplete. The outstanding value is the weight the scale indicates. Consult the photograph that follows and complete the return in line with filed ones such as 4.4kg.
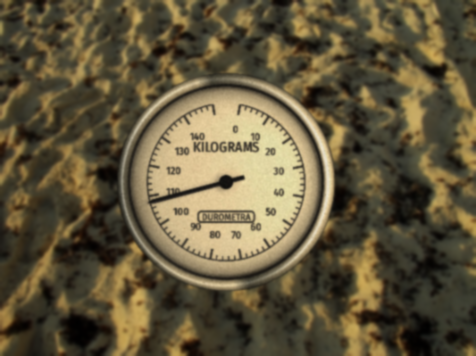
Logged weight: 108kg
